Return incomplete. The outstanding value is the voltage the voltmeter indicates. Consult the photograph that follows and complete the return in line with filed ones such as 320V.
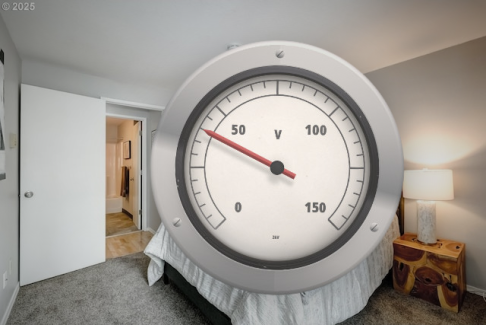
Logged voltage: 40V
